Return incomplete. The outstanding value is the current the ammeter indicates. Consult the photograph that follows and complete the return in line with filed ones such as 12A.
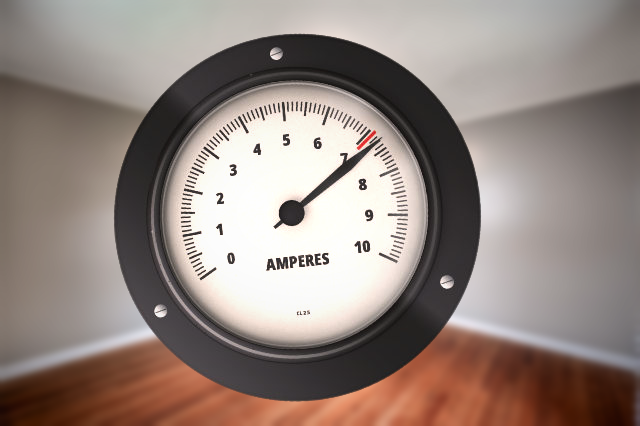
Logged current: 7.3A
